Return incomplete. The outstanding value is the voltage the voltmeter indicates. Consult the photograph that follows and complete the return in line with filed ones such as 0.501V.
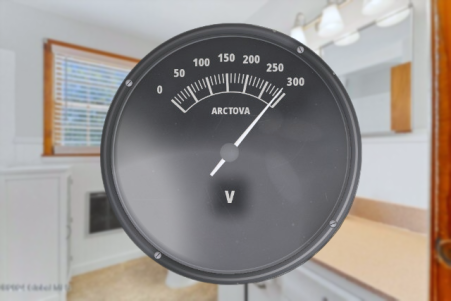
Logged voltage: 290V
